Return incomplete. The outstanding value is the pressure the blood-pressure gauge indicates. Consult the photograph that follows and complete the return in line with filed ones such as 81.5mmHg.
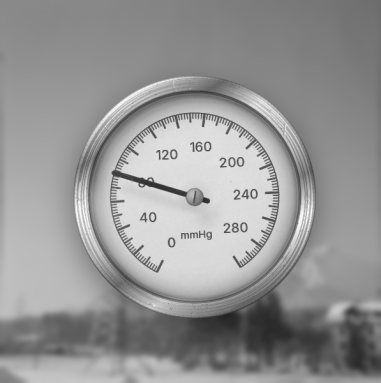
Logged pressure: 80mmHg
